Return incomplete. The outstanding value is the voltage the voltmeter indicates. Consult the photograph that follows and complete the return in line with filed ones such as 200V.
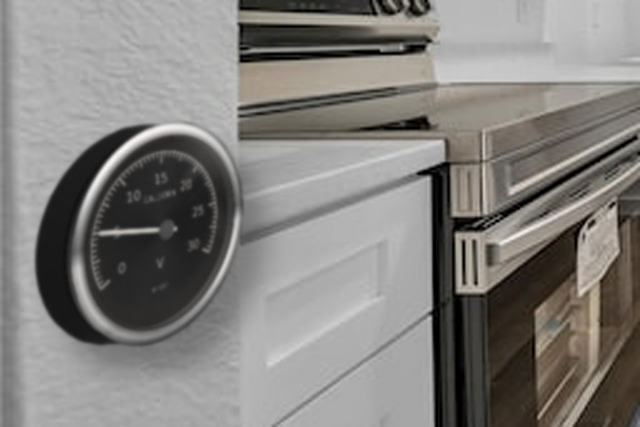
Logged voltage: 5V
